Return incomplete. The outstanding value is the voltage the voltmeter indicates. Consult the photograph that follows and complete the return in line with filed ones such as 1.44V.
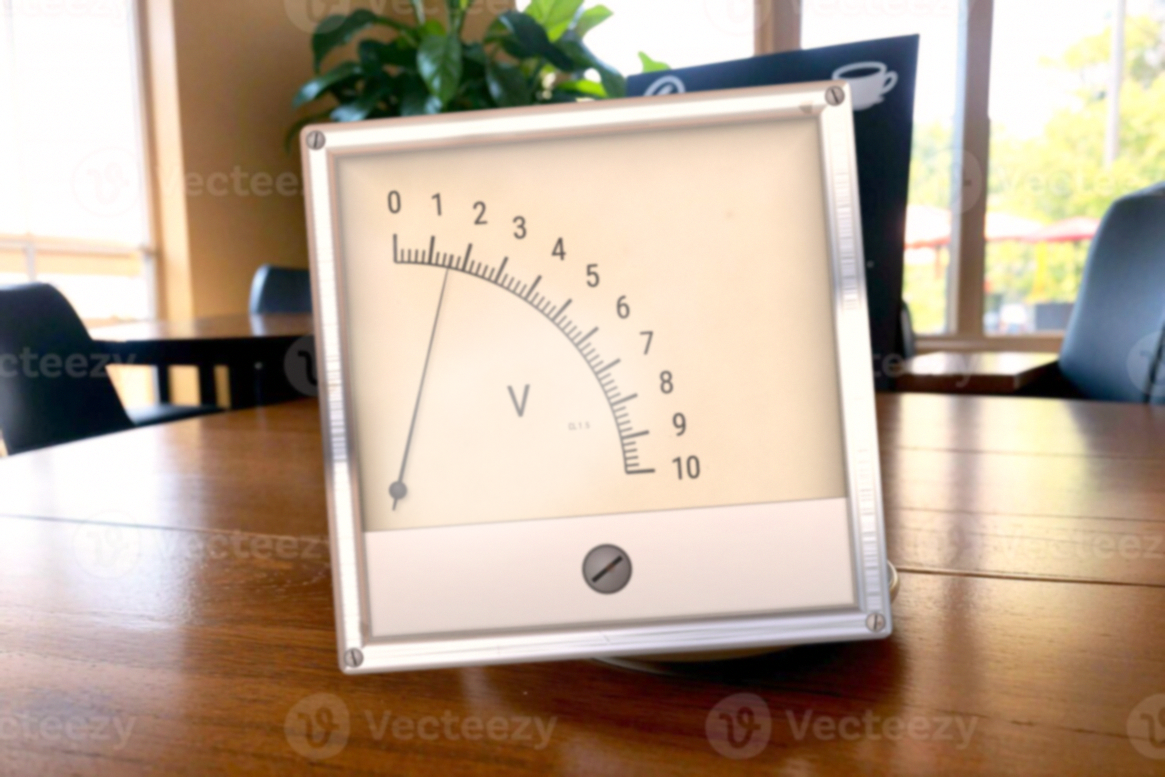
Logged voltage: 1.6V
